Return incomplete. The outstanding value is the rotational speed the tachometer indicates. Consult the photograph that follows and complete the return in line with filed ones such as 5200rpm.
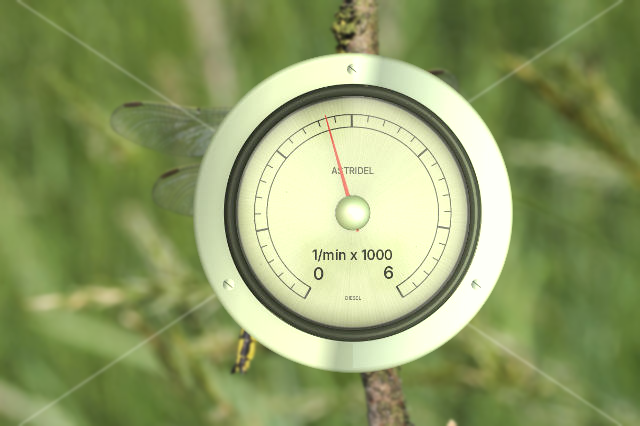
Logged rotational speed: 2700rpm
